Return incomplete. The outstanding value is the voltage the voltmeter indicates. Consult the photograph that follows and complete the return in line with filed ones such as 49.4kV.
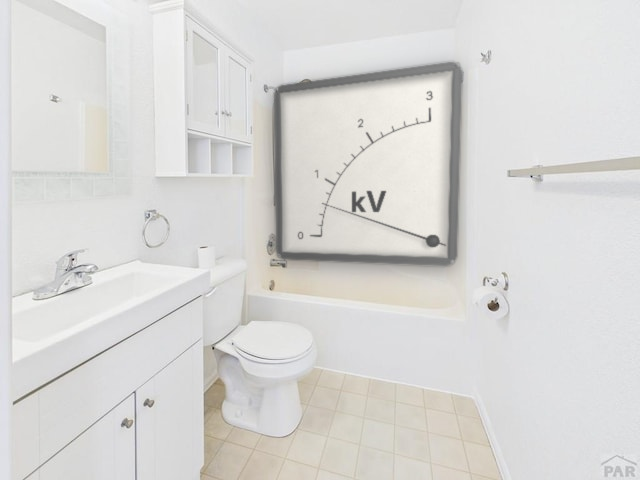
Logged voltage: 0.6kV
